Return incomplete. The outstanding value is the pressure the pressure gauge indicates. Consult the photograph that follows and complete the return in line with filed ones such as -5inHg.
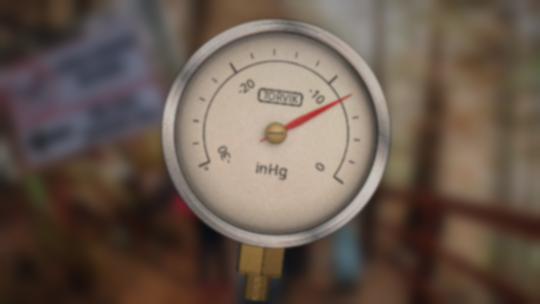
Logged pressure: -8inHg
